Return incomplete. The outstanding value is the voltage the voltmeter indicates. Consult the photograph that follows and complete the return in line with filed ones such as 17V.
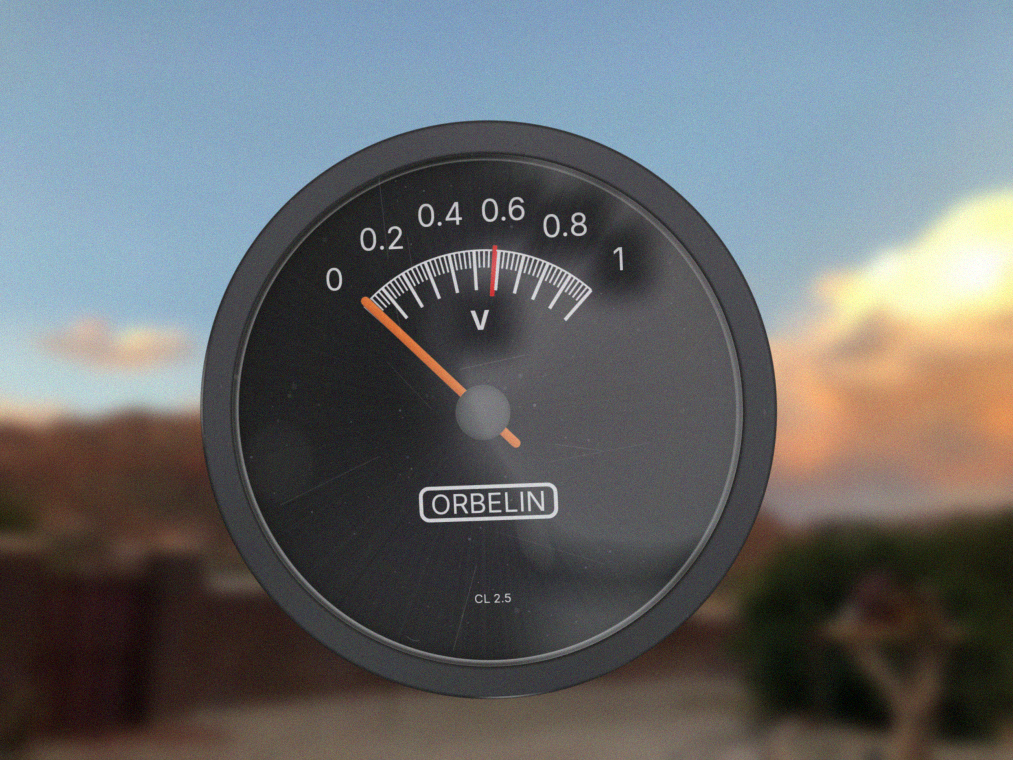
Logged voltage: 0.02V
